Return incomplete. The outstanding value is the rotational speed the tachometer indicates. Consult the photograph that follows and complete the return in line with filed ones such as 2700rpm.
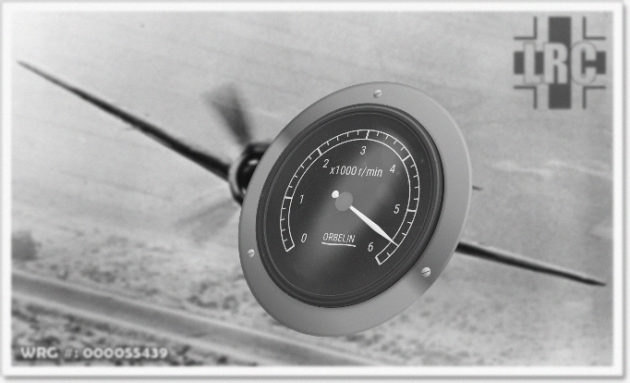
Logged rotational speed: 5600rpm
